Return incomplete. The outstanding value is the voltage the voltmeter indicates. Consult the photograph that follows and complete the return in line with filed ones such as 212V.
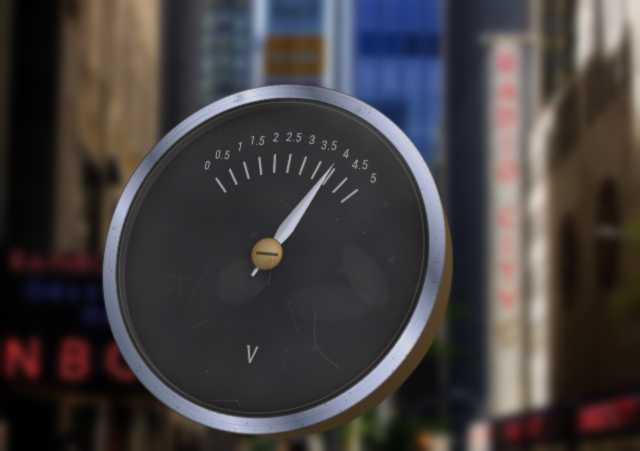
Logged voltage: 4V
